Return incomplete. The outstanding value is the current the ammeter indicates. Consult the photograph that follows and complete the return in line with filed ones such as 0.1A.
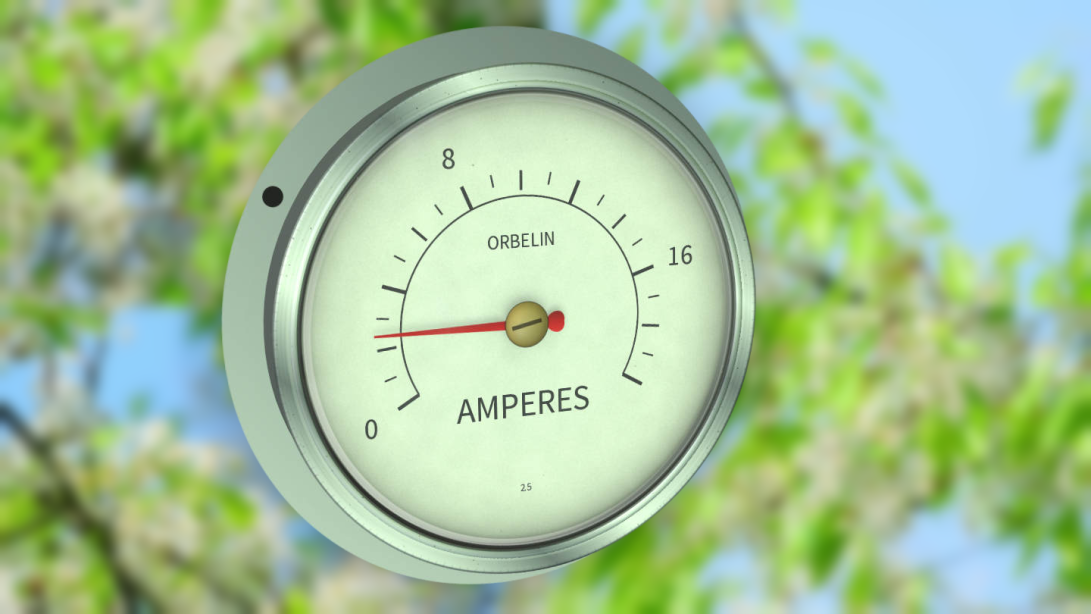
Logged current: 2.5A
